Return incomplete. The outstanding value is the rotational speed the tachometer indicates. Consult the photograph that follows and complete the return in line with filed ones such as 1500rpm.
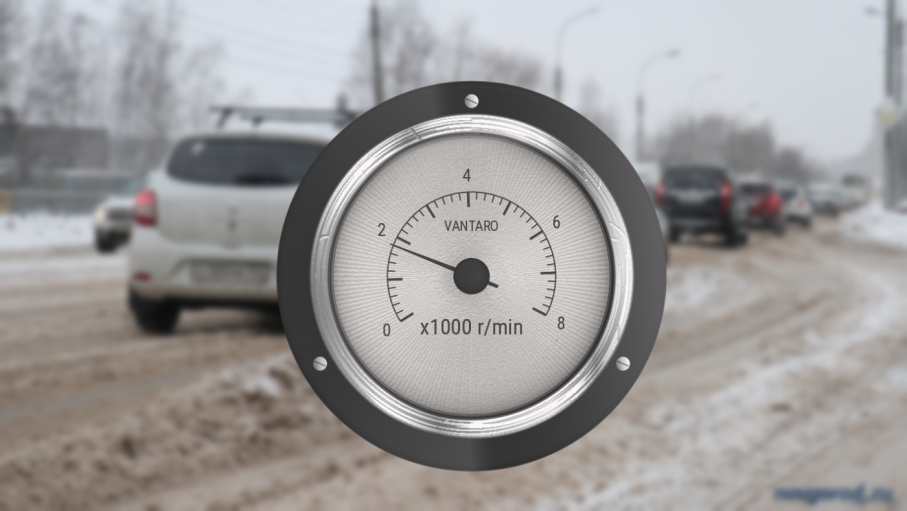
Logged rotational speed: 1800rpm
